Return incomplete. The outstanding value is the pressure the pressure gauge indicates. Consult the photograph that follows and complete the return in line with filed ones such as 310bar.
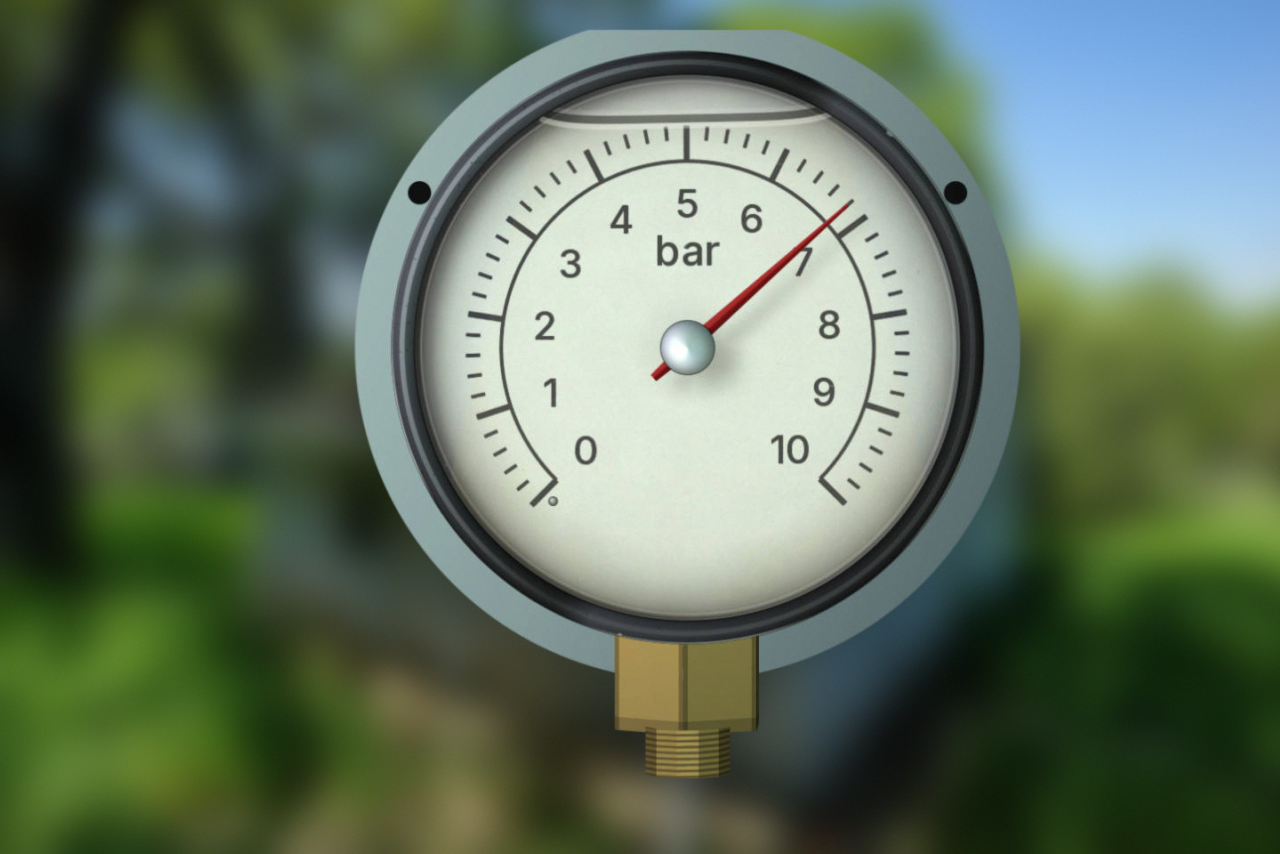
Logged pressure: 6.8bar
